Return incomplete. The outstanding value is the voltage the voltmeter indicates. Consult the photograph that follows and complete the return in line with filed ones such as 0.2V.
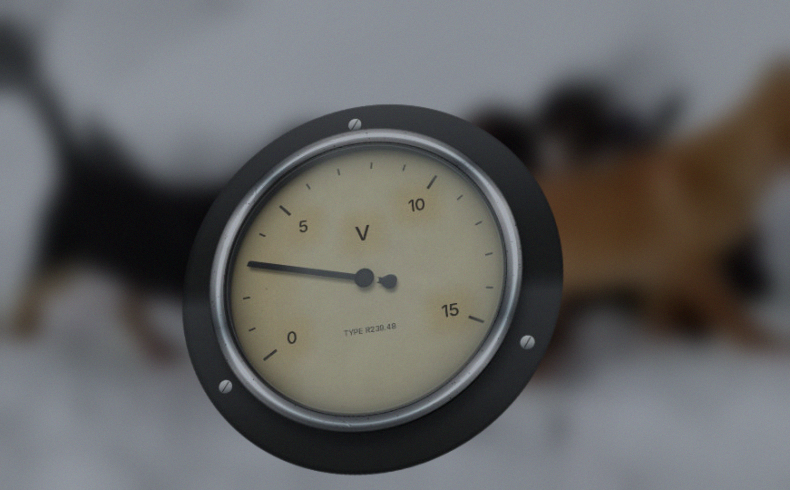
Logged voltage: 3V
